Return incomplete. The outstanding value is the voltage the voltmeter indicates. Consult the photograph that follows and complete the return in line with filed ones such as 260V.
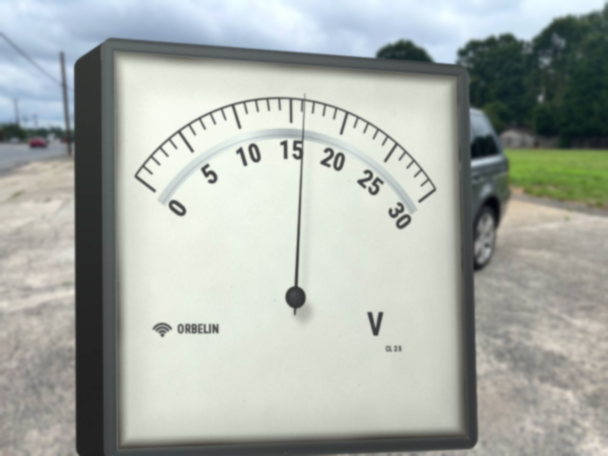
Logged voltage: 16V
